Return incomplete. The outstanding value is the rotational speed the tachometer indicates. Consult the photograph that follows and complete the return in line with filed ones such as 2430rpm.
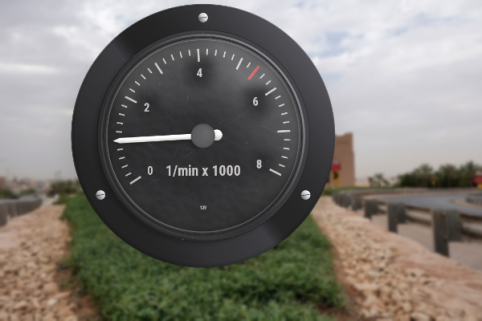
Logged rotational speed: 1000rpm
